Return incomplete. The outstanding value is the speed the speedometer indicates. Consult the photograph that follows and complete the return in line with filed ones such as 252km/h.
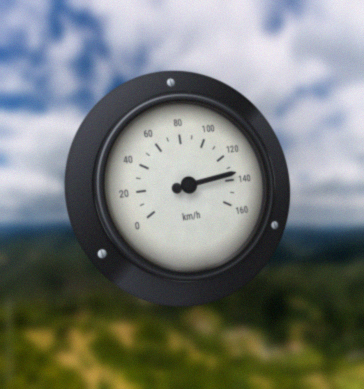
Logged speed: 135km/h
